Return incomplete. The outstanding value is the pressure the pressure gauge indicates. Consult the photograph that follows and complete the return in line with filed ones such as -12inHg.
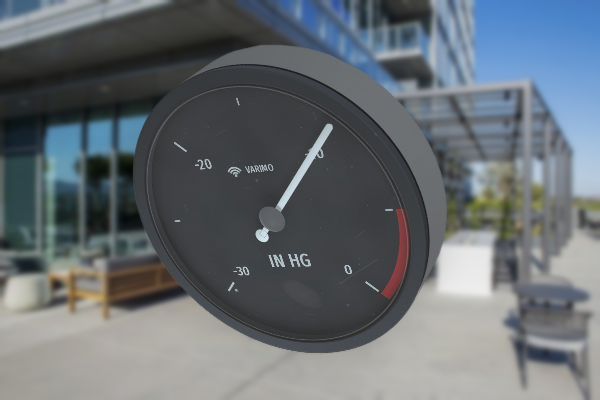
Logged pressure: -10inHg
